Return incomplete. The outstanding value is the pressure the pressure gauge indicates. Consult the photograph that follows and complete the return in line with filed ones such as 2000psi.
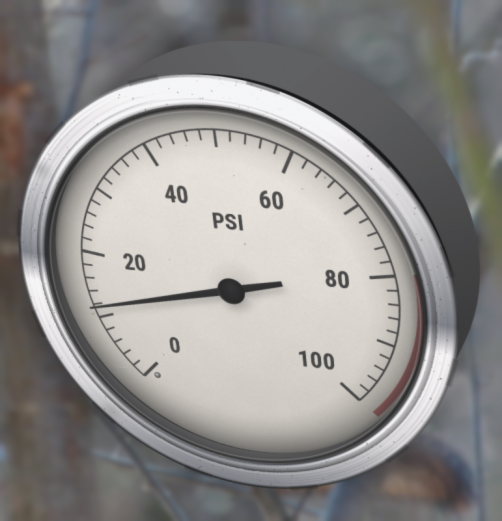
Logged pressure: 12psi
